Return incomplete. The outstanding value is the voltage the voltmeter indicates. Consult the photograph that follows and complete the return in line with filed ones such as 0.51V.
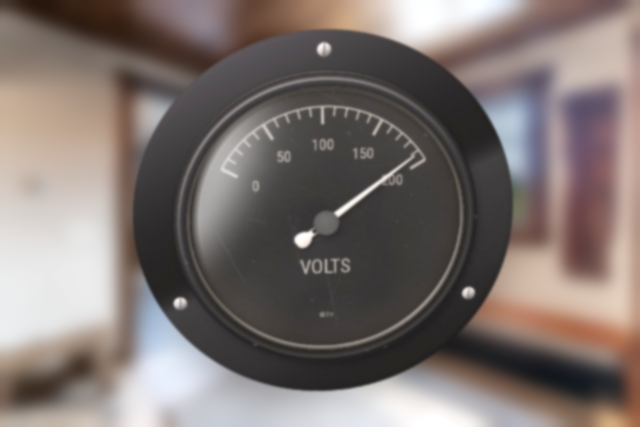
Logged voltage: 190V
